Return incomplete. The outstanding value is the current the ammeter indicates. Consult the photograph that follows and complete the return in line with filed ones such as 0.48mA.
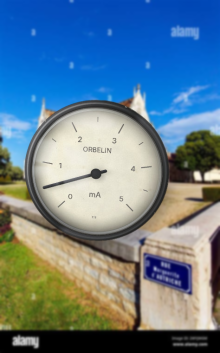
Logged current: 0.5mA
